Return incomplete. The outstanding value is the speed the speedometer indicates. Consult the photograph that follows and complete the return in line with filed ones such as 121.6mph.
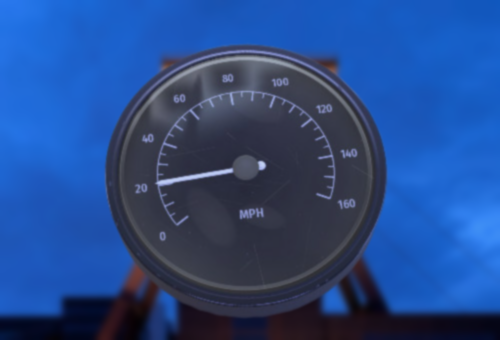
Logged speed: 20mph
